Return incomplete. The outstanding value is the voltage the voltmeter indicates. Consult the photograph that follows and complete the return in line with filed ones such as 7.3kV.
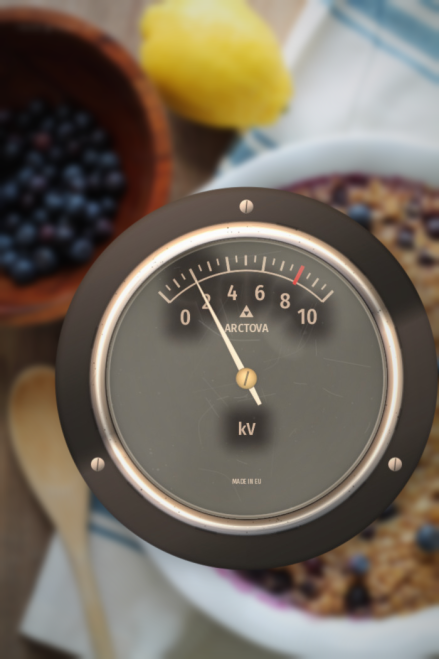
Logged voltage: 2kV
